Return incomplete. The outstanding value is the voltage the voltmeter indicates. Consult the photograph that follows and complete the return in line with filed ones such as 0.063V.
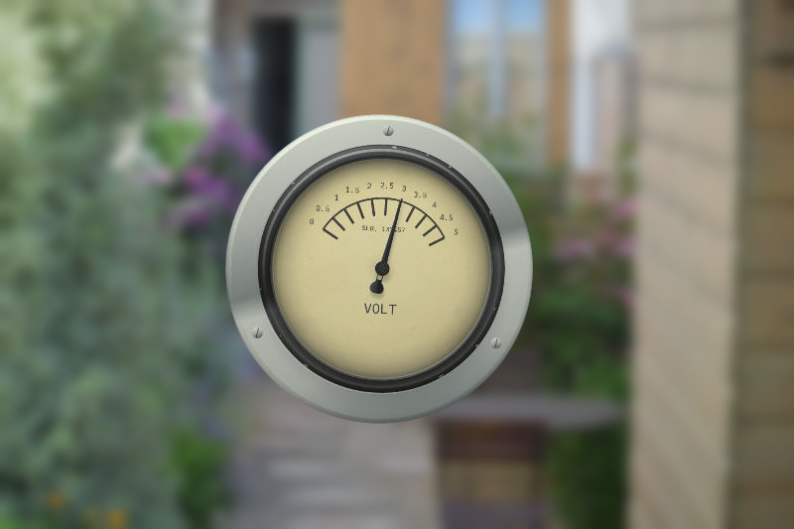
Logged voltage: 3V
